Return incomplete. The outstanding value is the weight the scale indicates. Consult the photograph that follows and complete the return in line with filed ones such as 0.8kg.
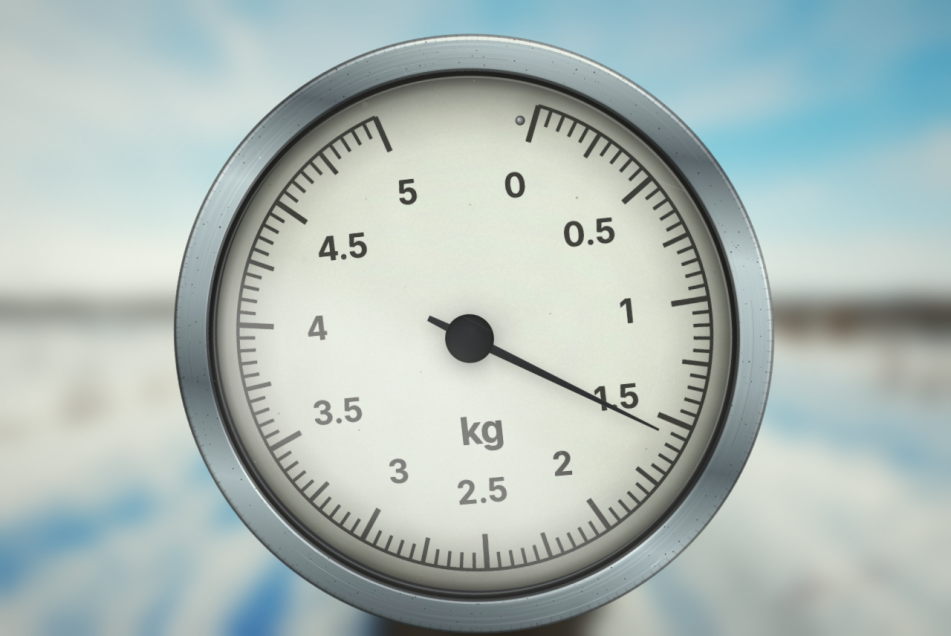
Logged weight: 1.55kg
